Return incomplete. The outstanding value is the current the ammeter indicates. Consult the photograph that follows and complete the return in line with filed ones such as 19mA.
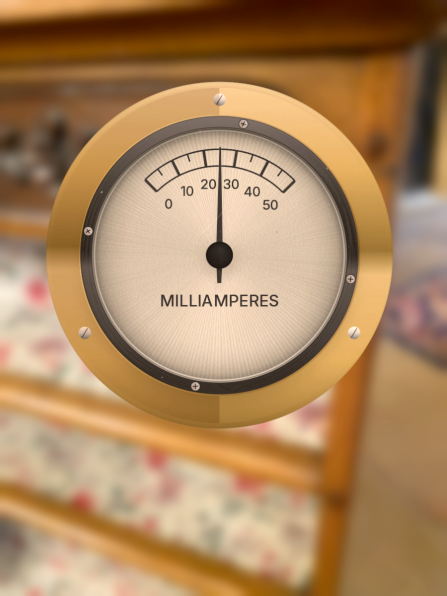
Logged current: 25mA
